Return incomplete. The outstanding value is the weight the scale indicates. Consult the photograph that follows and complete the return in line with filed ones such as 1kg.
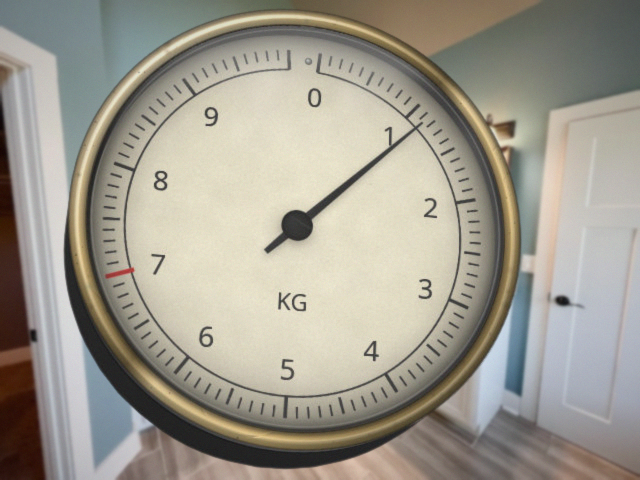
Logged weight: 1.15kg
